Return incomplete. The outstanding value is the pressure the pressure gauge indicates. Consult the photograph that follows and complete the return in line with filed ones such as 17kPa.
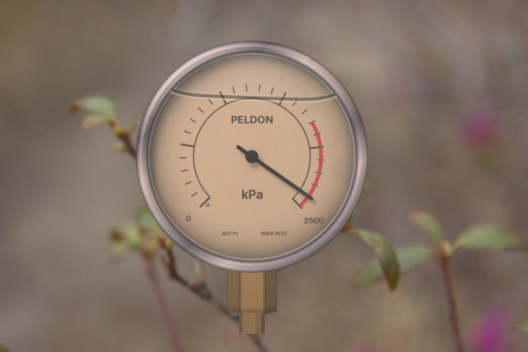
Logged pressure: 2400kPa
